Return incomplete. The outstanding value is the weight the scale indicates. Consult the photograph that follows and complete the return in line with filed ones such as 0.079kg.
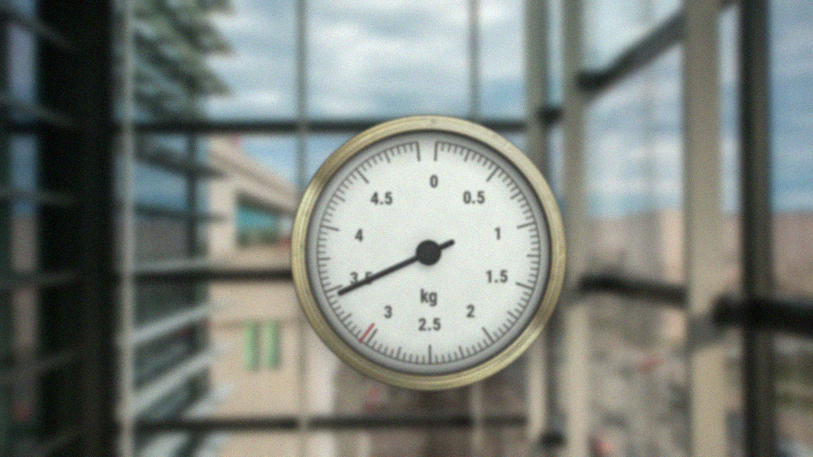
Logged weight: 3.45kg
